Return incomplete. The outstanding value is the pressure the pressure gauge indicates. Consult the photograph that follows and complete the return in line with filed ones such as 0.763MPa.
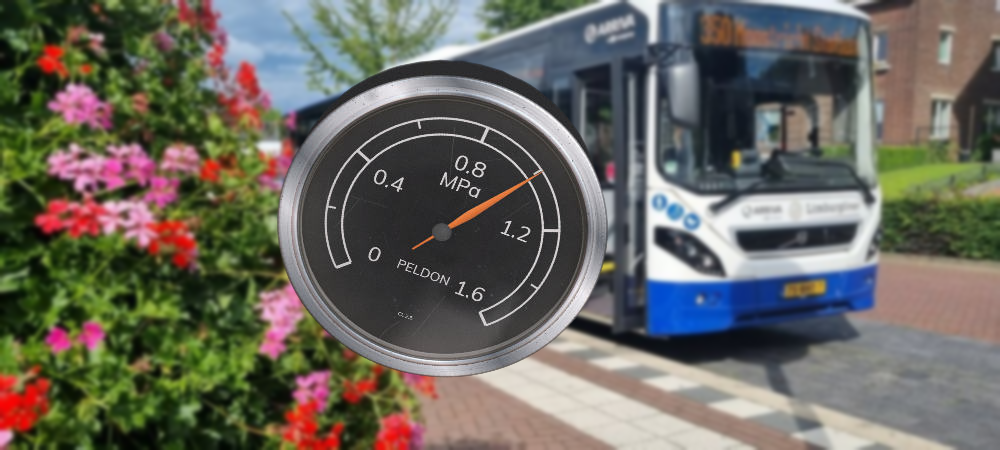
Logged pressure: 1MPa
